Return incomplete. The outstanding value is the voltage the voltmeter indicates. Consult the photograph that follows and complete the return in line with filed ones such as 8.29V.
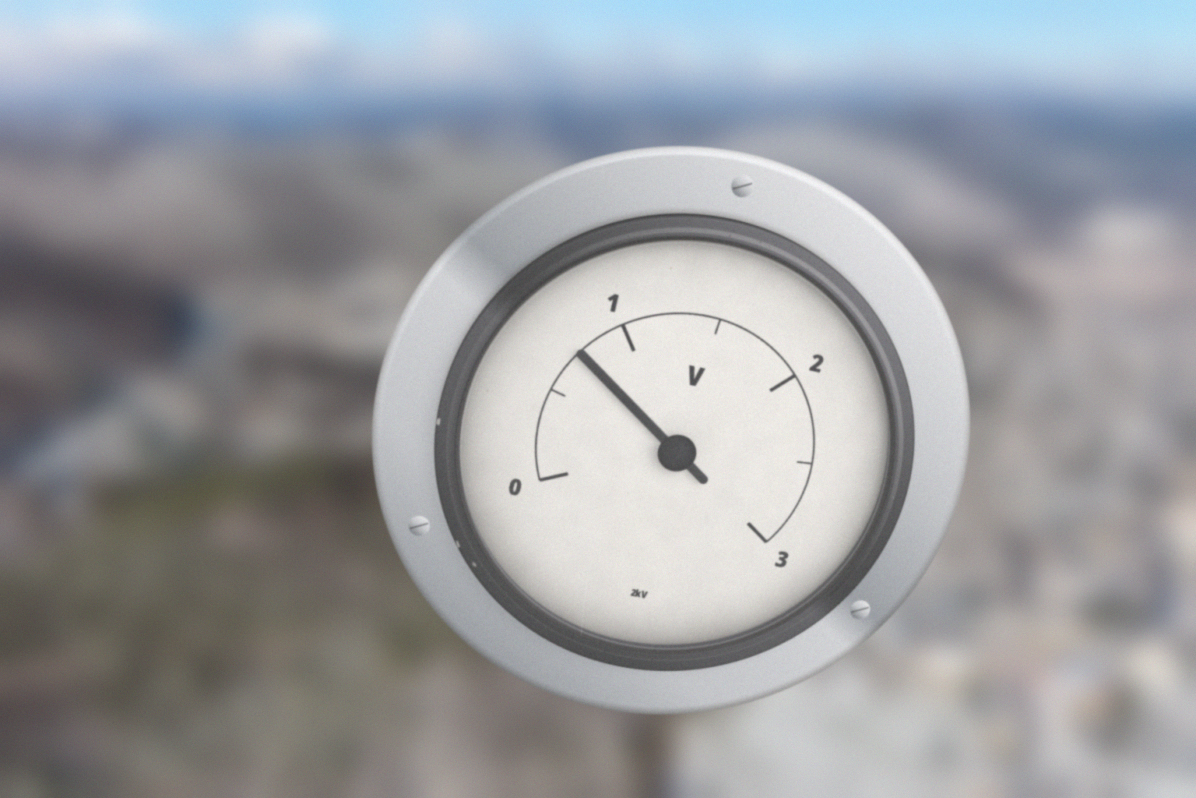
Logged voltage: 0.75V
